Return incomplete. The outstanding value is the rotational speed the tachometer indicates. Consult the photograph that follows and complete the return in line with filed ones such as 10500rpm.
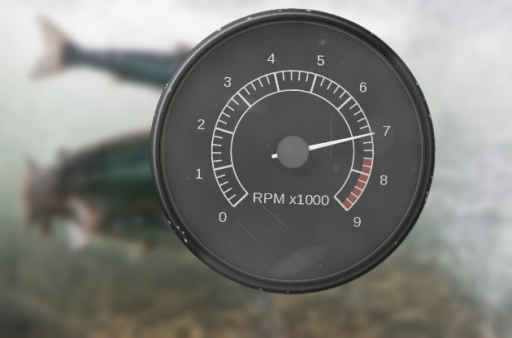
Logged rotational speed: 7000rpm
